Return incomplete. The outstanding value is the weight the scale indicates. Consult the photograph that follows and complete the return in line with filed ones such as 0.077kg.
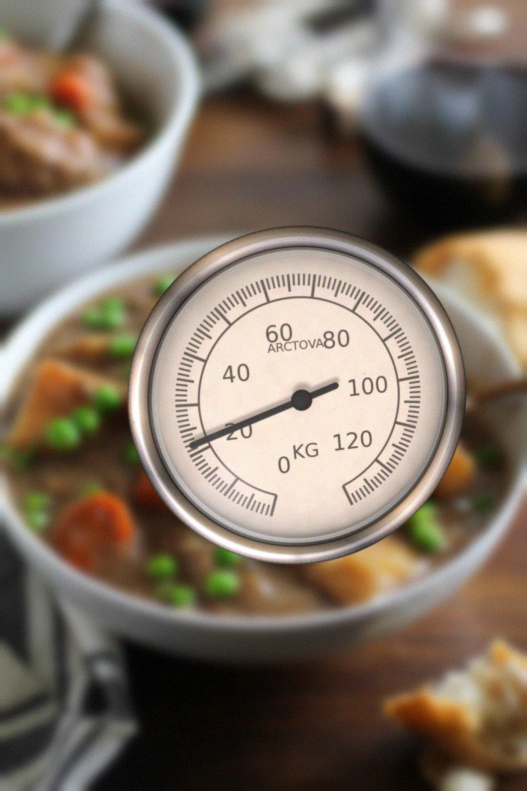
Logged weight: 22kg
